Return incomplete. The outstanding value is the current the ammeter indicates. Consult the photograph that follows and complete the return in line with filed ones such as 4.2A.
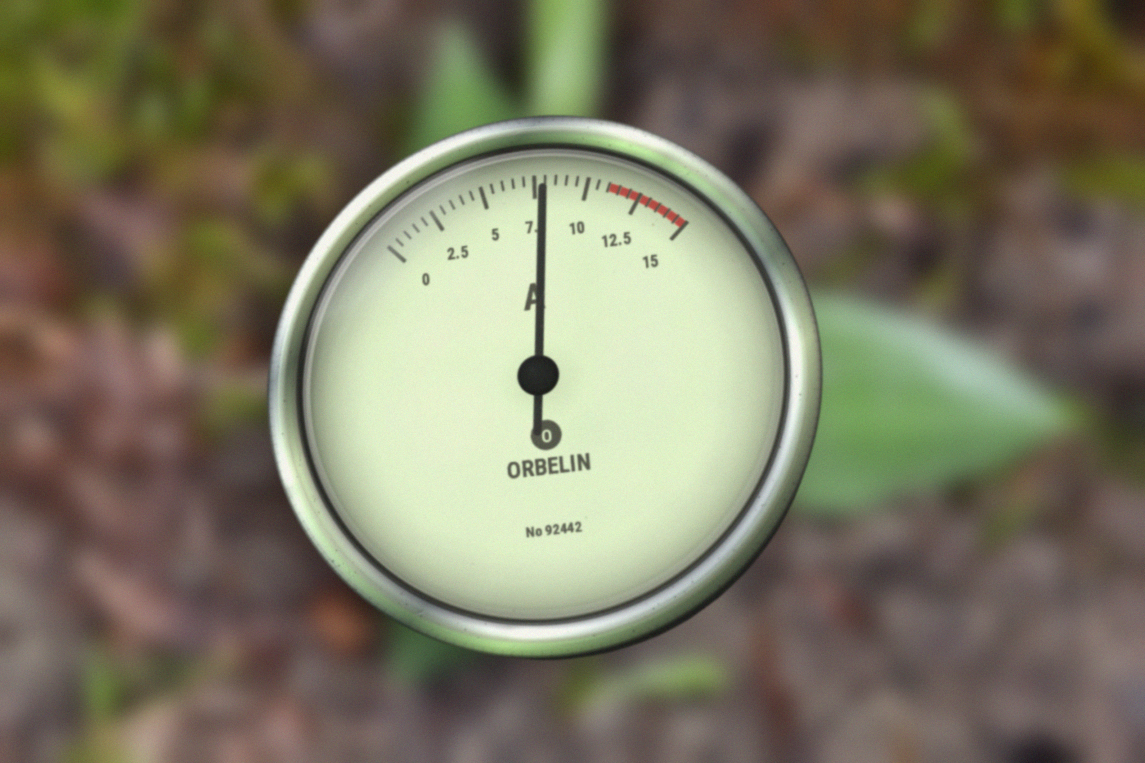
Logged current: 8A
